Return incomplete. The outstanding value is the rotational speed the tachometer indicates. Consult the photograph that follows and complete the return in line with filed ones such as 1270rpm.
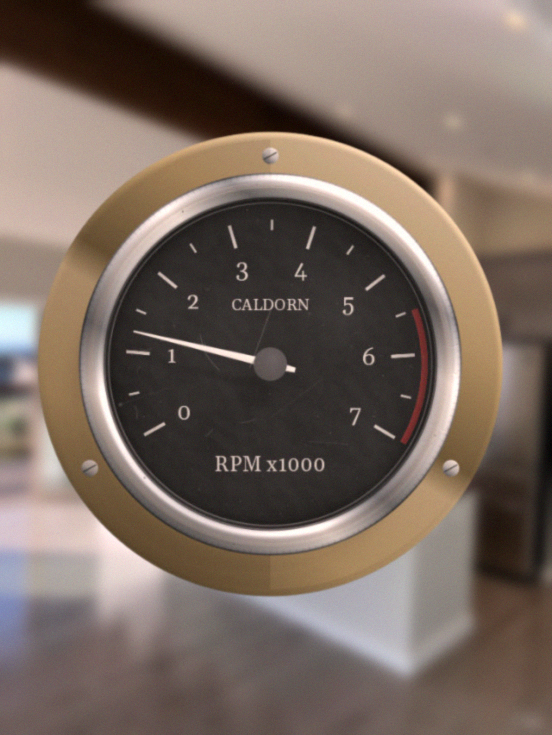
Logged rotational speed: 1250rpm
